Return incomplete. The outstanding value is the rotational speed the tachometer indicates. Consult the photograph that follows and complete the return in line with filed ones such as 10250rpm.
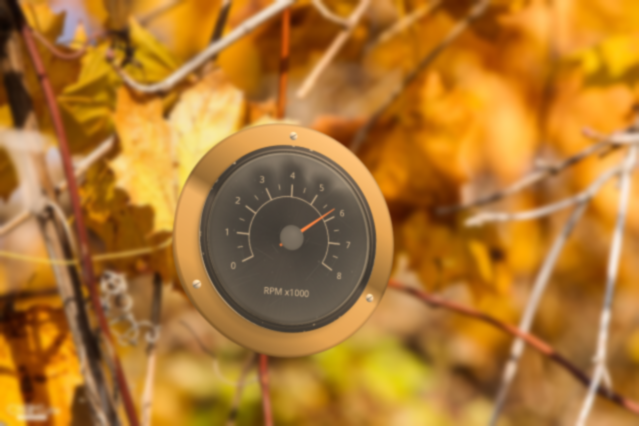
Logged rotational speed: 5750rpm
